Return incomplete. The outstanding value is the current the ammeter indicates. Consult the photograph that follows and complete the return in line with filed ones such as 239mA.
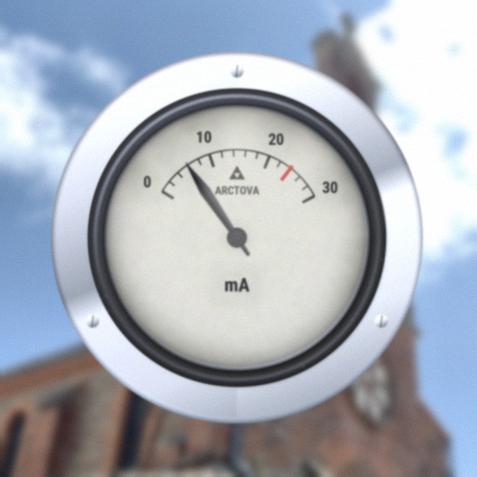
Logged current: 6mA
